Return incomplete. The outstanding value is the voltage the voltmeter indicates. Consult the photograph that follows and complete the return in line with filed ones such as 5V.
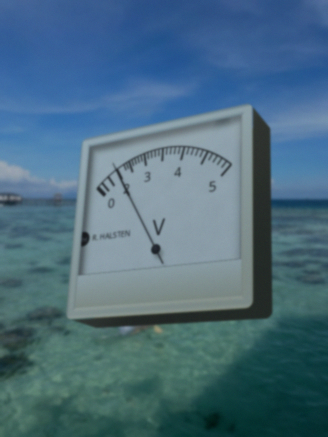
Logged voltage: 2V
